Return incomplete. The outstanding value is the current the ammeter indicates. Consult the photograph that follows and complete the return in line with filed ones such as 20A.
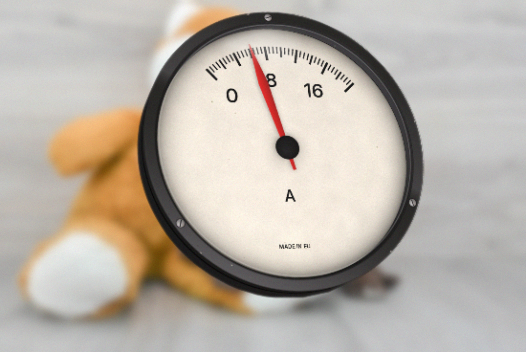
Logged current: 6A
